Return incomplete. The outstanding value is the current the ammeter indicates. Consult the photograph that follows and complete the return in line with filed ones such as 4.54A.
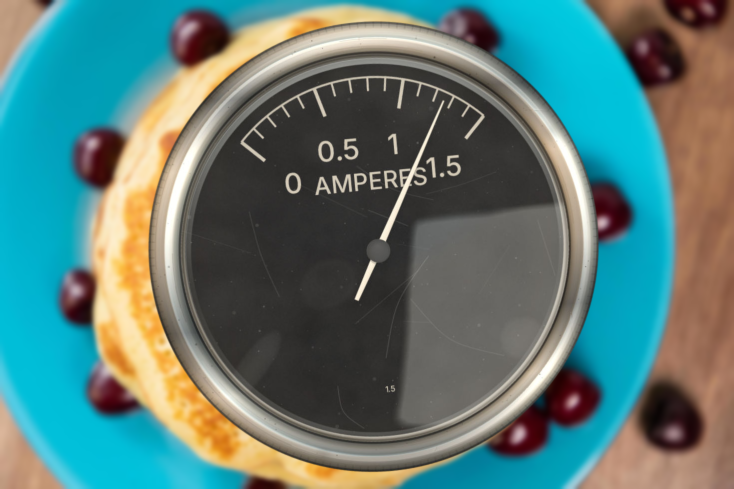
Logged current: 1.25A
